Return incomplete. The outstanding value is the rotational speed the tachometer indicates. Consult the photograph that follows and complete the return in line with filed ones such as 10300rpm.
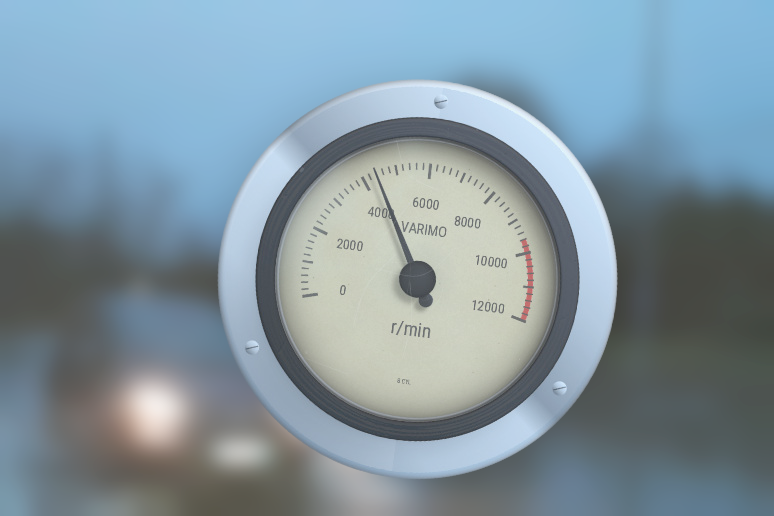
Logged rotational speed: 4400rpm
